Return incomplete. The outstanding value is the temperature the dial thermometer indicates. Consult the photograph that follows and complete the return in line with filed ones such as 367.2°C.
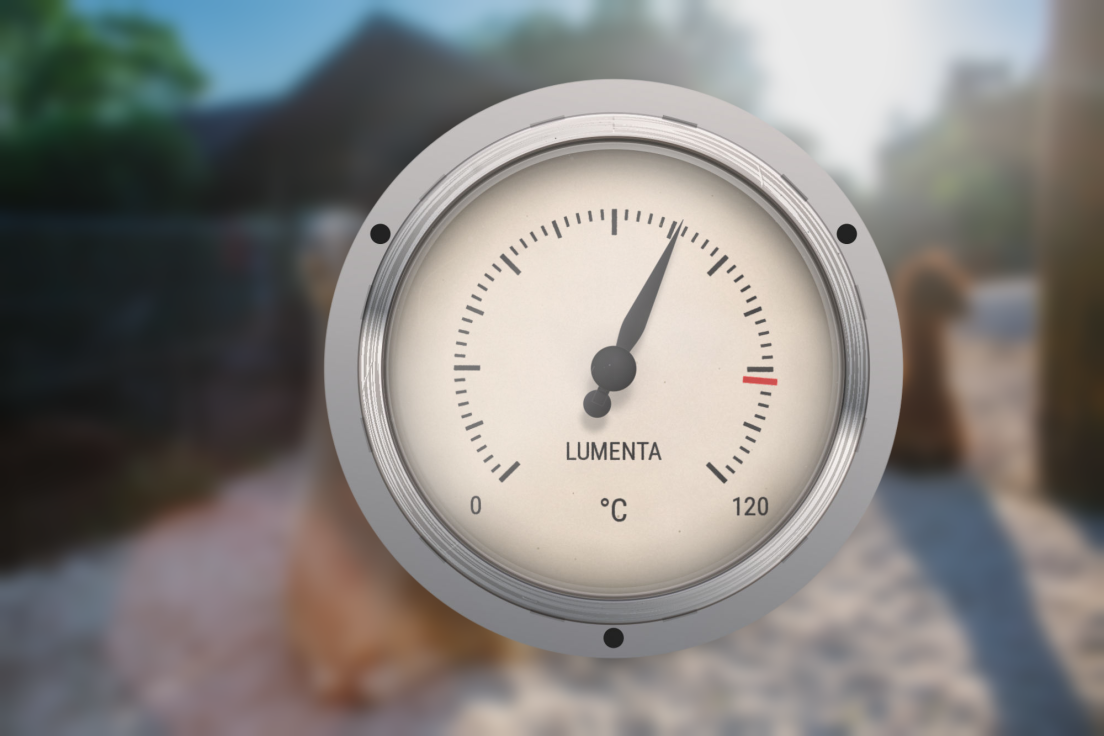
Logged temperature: 71°C
